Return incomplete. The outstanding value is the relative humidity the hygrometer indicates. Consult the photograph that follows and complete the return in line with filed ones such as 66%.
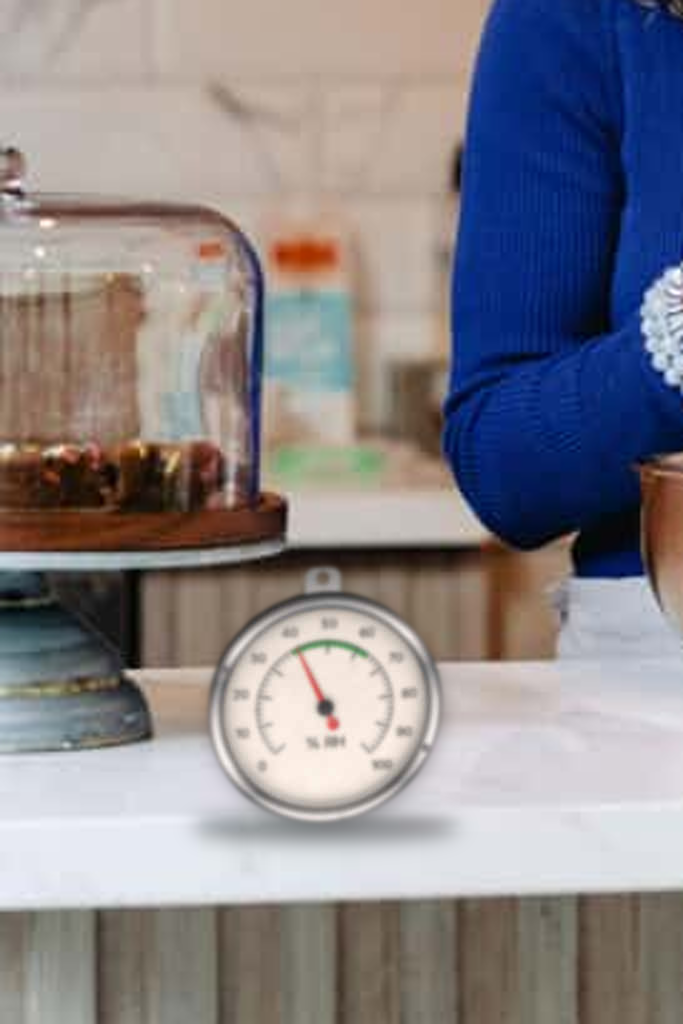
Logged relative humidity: 40%
